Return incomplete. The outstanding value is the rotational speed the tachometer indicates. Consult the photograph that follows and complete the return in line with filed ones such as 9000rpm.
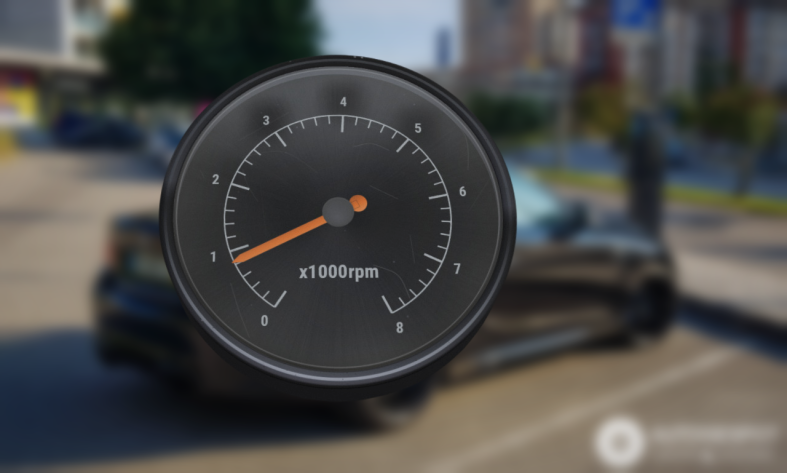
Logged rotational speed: 800rpm
